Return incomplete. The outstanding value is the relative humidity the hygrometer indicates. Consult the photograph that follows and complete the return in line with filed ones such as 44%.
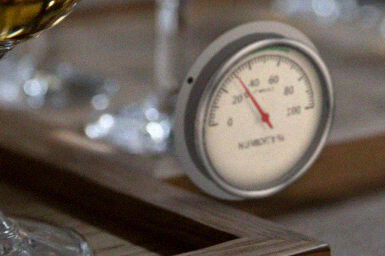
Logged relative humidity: 30%
